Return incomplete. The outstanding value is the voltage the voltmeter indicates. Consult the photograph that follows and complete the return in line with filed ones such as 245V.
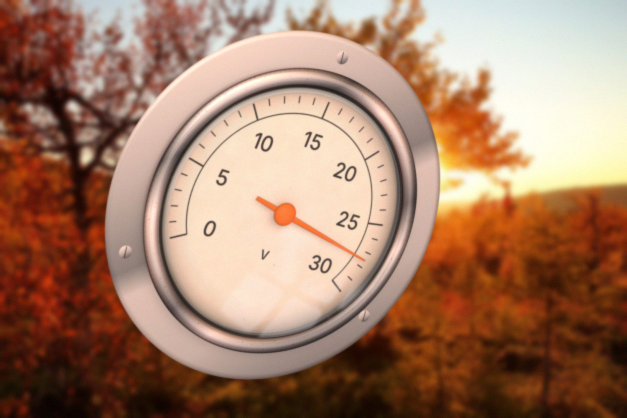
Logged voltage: 27.5V
